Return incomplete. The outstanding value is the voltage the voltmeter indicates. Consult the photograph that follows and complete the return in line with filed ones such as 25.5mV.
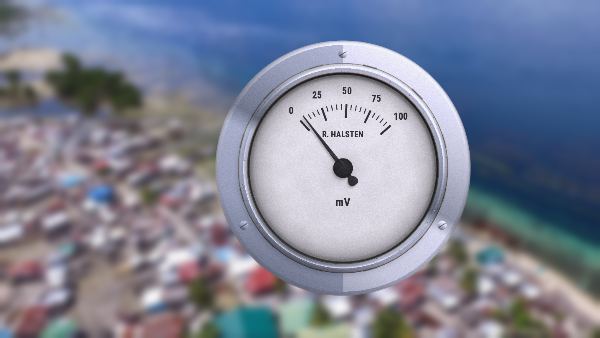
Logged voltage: 5mV
